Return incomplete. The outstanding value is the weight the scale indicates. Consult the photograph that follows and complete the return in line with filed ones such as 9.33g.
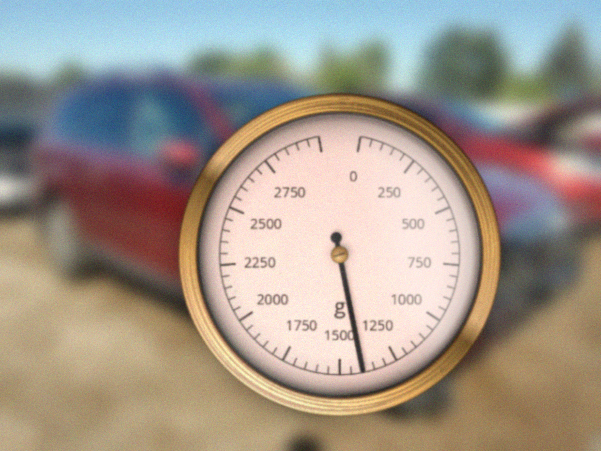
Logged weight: 1400g
